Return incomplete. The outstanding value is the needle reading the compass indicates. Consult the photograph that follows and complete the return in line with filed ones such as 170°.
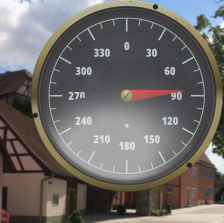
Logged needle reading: 85°
